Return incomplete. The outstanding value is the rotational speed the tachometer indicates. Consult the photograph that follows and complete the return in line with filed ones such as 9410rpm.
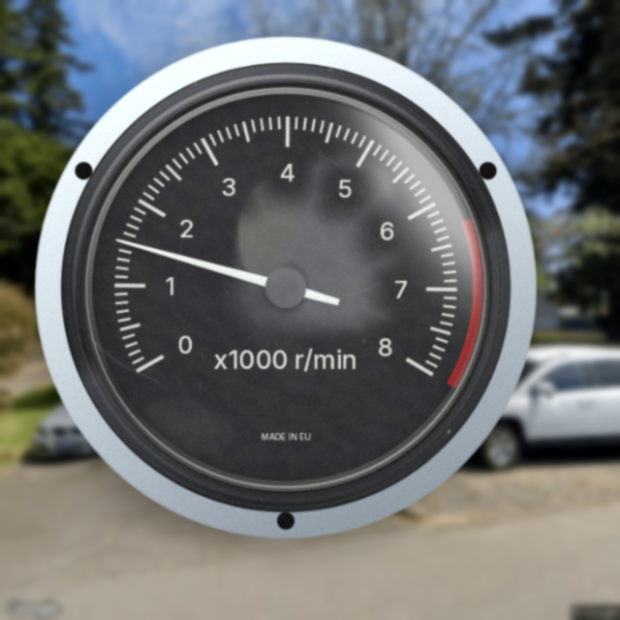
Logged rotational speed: 1500rpm
